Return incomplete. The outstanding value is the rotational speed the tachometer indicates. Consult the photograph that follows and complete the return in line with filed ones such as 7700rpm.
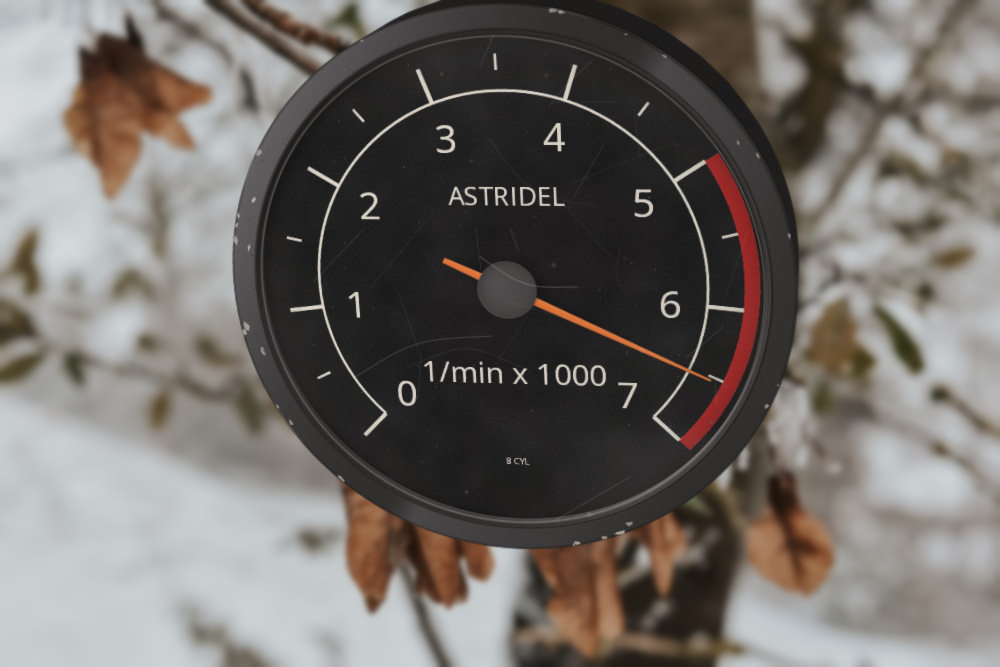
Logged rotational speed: 6500rpm
